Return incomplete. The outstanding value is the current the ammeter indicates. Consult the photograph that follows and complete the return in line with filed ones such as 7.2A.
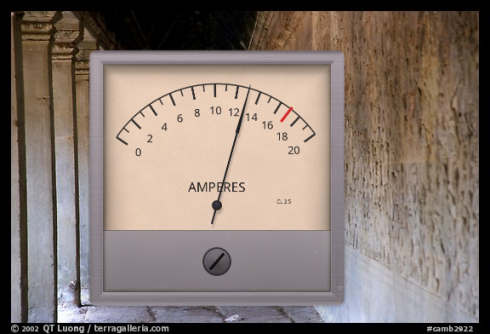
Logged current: 13A
